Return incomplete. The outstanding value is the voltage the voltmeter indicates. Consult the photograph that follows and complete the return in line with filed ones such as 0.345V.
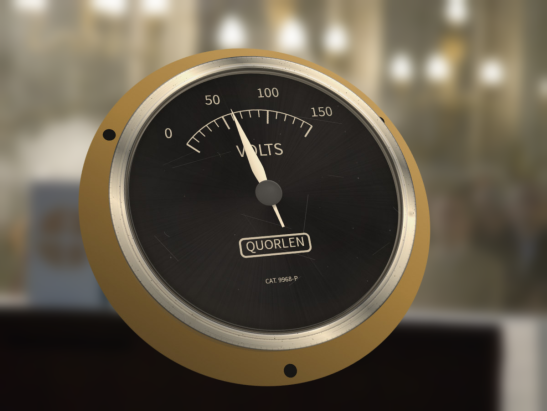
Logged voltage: 60V
